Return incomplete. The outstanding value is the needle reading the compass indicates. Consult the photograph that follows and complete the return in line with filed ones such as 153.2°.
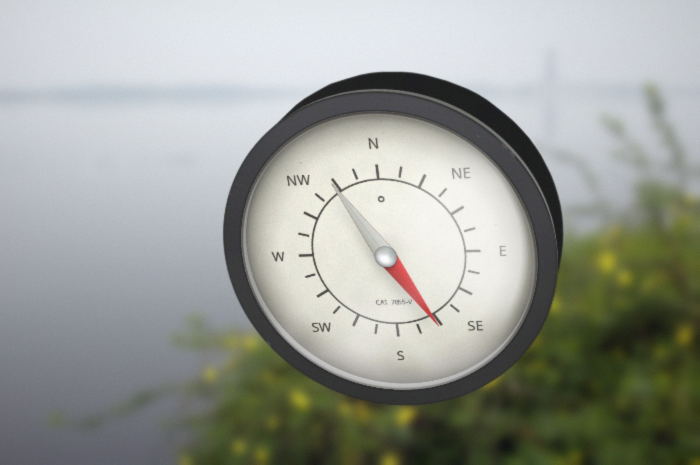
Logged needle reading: 150°
